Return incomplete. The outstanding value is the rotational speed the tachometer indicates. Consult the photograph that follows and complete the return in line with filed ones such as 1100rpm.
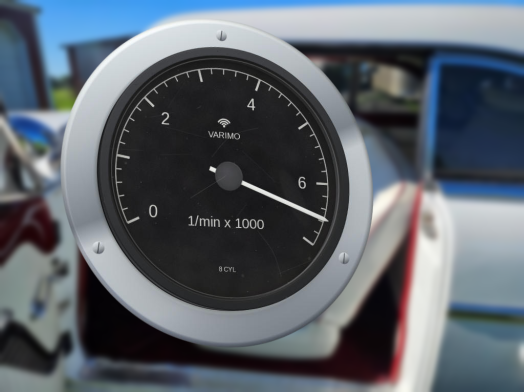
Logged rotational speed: 6600rpm
